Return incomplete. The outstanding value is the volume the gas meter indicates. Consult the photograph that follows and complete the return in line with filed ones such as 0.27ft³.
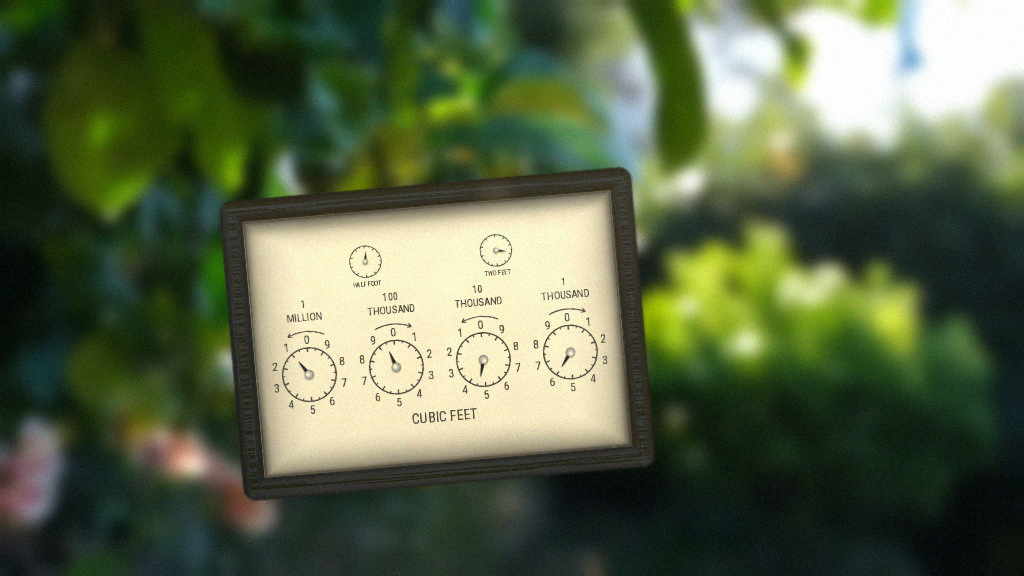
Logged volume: 94600ft³
